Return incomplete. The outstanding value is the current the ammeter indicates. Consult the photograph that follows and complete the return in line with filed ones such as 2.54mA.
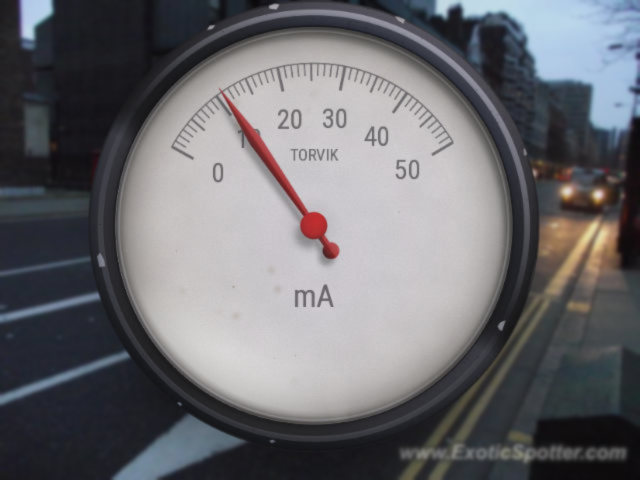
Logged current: 11mA
